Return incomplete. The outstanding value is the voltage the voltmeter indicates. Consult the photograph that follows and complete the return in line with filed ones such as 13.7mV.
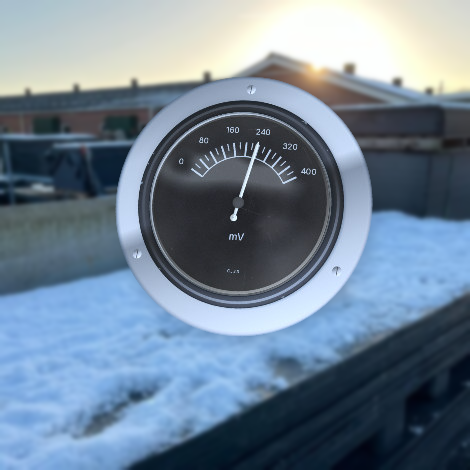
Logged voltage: 240mV
